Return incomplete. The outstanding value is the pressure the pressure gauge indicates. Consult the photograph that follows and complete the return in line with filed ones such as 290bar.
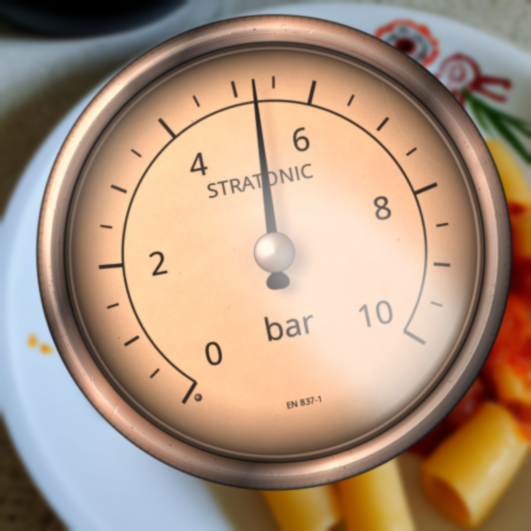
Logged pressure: 5.25bar
